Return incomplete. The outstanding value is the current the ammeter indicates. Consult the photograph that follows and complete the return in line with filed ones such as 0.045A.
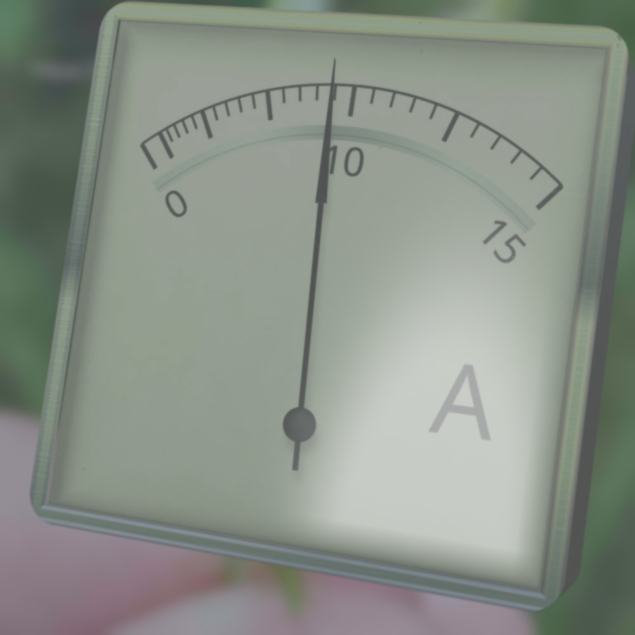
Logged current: 9.5A
